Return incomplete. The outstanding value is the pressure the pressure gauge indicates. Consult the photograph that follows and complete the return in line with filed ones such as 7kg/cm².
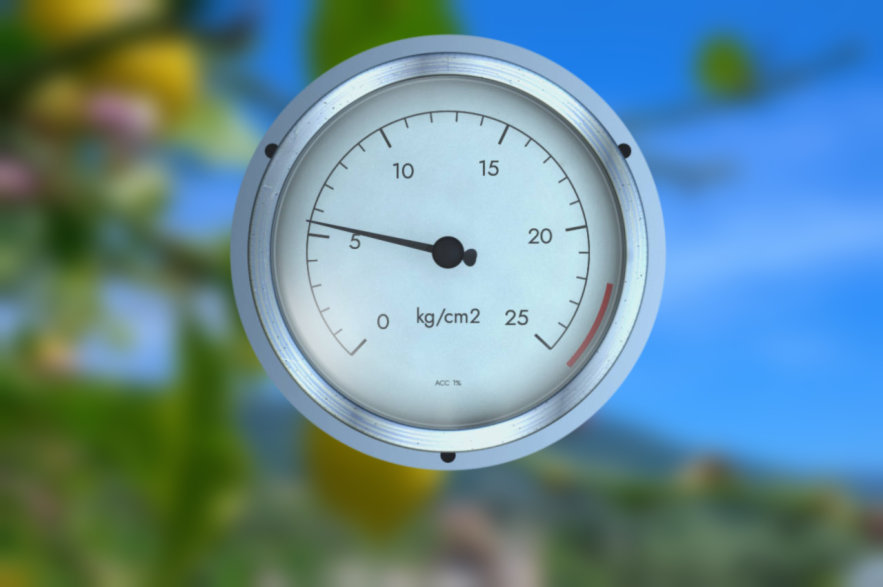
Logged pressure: 5.5kg/cm²
